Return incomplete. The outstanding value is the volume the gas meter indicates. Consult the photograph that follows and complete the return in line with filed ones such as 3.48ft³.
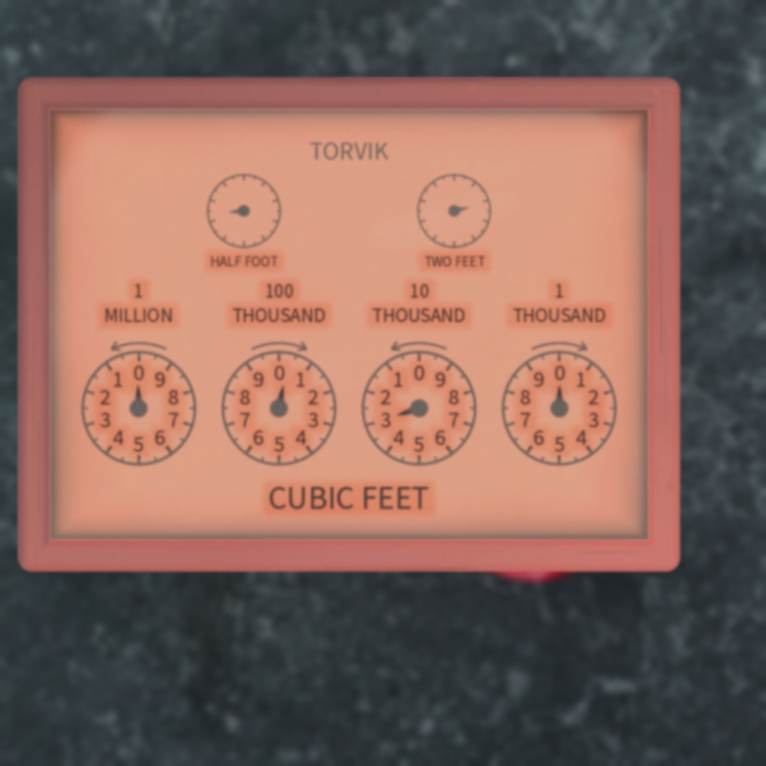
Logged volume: 3000ft³
